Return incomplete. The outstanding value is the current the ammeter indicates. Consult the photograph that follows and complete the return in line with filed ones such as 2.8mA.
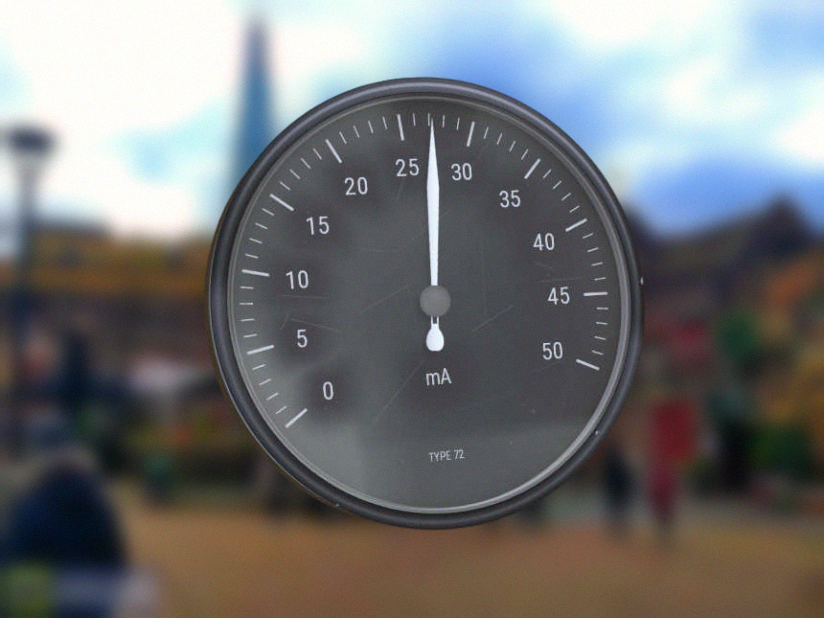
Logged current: 27mA
